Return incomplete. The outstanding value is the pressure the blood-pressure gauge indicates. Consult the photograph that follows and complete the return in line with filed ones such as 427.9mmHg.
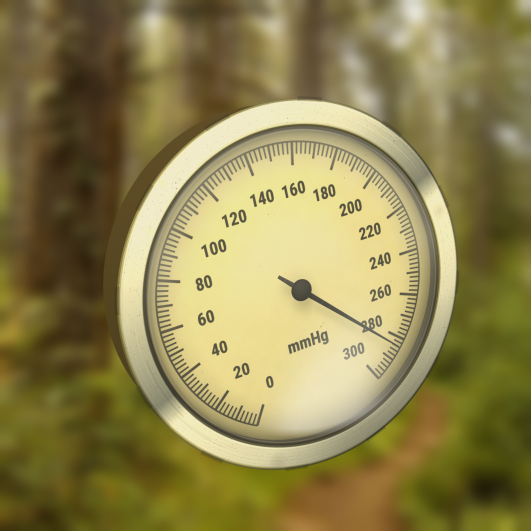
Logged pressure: 284mmHg
